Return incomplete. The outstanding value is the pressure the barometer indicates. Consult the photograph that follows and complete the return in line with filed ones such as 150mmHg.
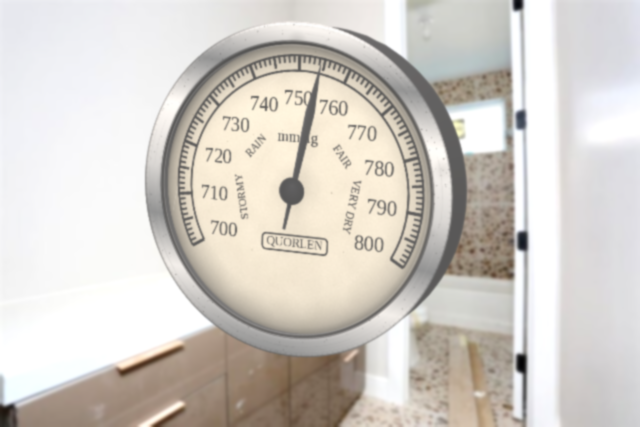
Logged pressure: 755mmHg
